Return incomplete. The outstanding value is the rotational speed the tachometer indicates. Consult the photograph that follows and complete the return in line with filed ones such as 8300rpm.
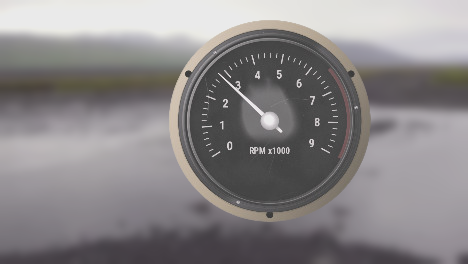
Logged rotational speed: 2800rpm
